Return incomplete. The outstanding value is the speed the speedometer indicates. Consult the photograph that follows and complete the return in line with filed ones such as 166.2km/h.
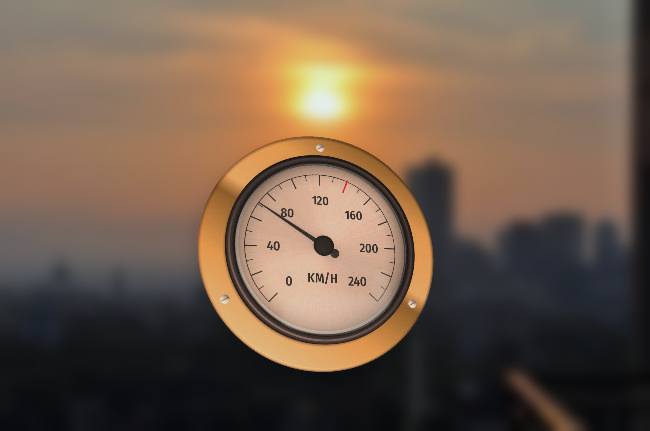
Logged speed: 70km/h
